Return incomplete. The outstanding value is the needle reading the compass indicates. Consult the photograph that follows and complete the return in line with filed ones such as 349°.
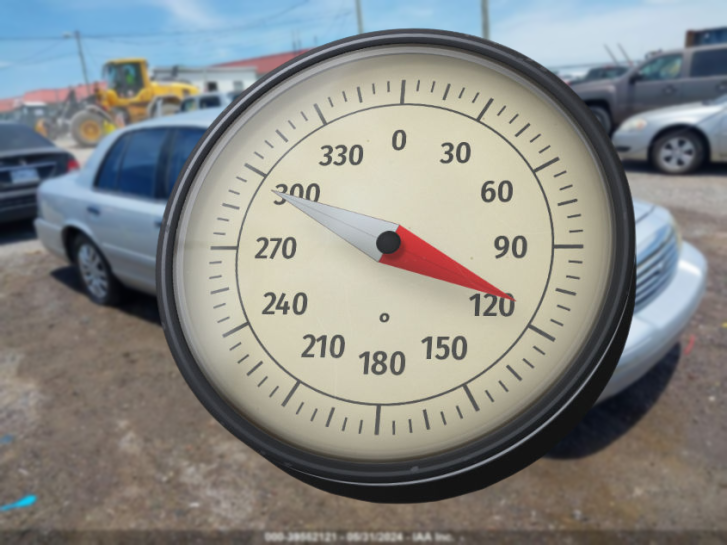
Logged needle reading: 115°
